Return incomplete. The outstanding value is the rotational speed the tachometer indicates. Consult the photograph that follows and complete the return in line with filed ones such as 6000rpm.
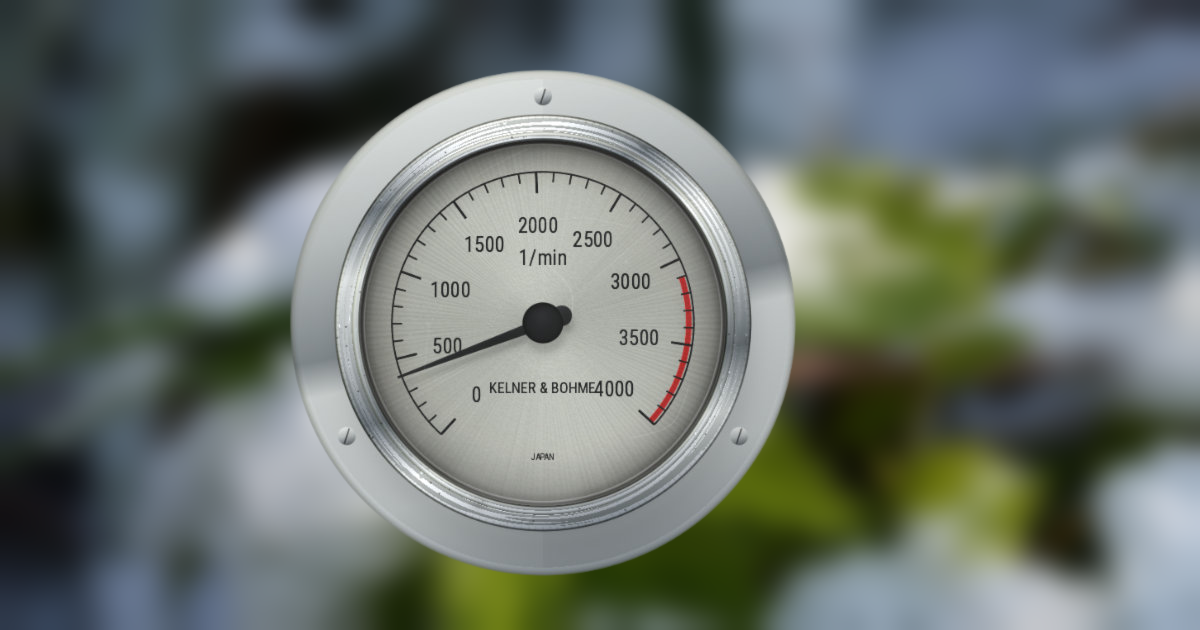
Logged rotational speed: 400rpm
